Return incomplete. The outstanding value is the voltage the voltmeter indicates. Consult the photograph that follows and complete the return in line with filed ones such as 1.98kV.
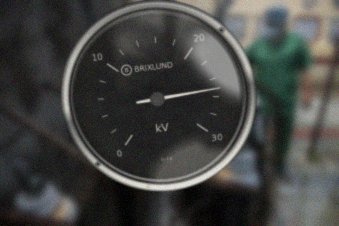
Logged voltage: 25kV
